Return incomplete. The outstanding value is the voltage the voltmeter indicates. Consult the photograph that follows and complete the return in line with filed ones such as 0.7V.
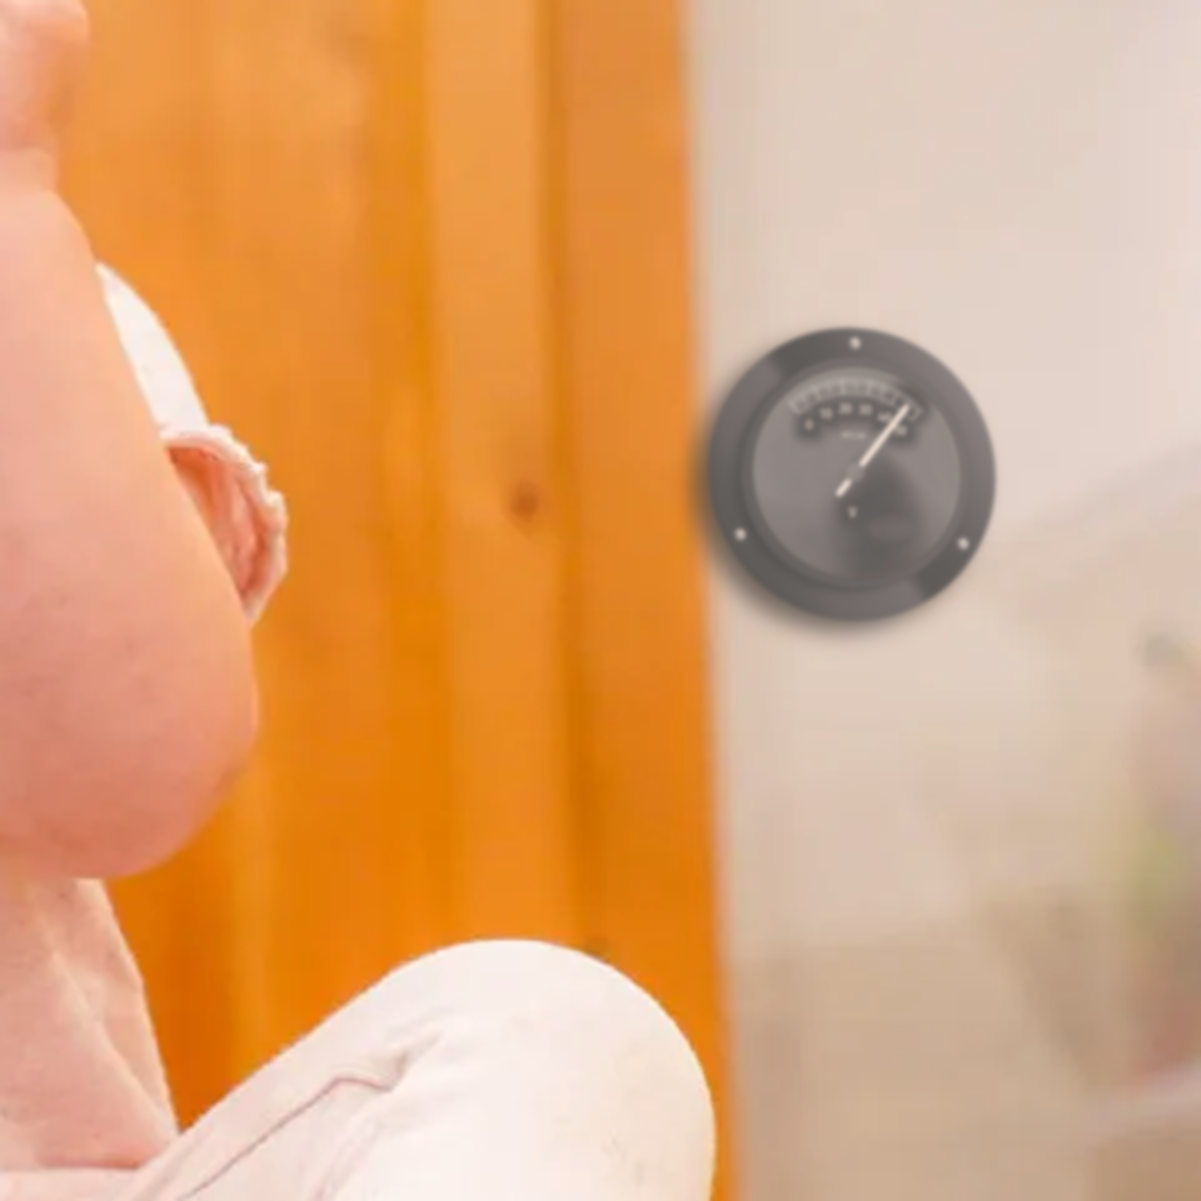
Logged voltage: 45V
